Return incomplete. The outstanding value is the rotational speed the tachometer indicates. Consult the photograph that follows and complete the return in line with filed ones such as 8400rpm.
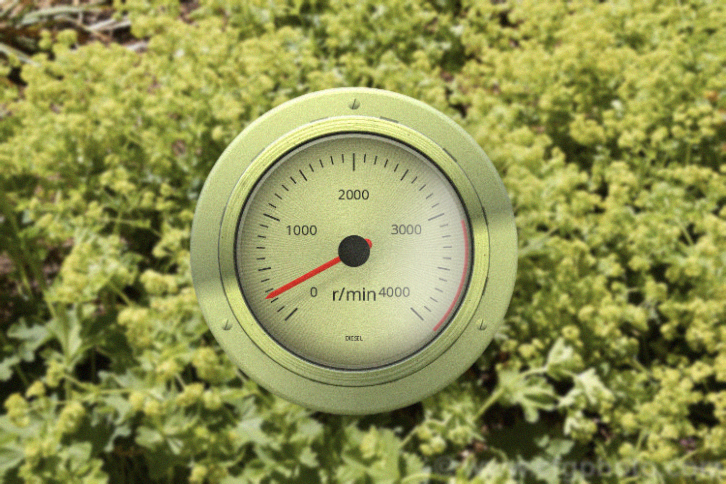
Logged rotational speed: 250rpm
